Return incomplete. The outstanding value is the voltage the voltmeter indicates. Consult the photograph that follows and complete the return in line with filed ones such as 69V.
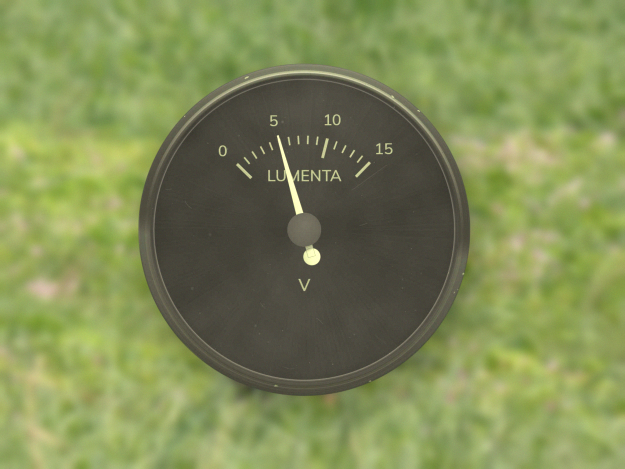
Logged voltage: 5V
